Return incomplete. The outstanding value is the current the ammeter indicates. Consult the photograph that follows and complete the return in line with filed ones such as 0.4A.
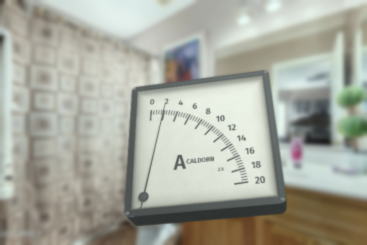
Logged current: 2A
